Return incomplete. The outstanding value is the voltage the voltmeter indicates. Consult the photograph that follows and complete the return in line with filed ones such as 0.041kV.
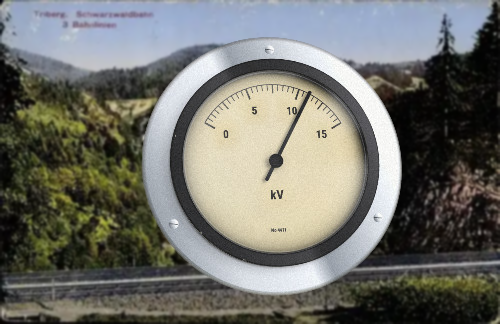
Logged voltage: 11kV
